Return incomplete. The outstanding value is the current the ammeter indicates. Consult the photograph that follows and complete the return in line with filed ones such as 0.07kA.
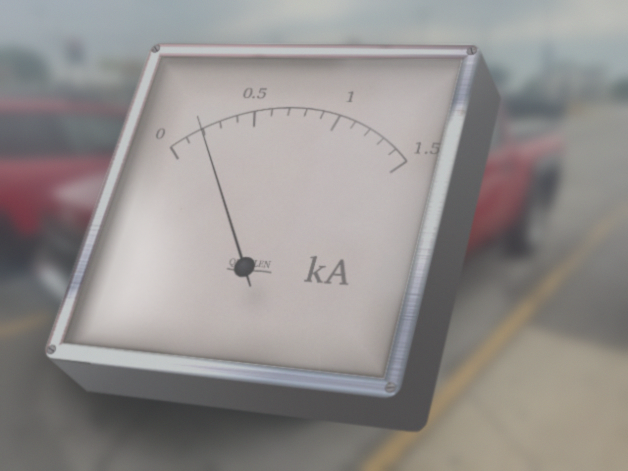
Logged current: 0.2kA
